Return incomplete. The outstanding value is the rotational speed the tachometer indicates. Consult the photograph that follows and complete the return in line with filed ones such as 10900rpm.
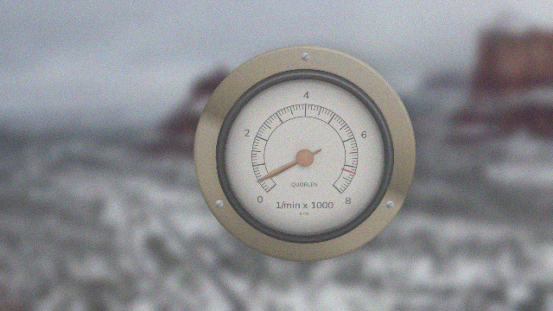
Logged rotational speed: 500rpm
